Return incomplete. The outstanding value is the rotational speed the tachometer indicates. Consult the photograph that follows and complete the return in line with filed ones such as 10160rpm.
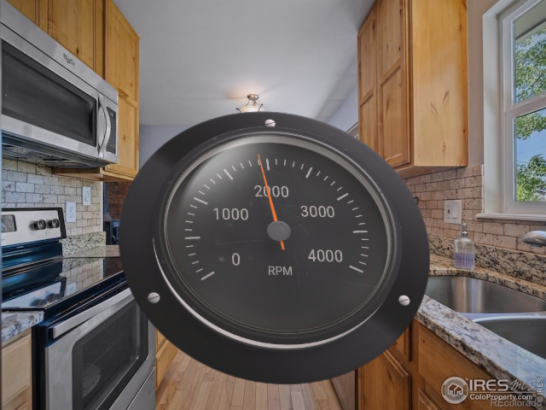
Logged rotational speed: 1900rpm
